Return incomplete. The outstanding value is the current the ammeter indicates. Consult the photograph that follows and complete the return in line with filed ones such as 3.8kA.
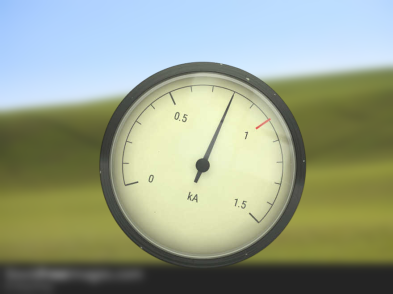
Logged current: 0.8kA
